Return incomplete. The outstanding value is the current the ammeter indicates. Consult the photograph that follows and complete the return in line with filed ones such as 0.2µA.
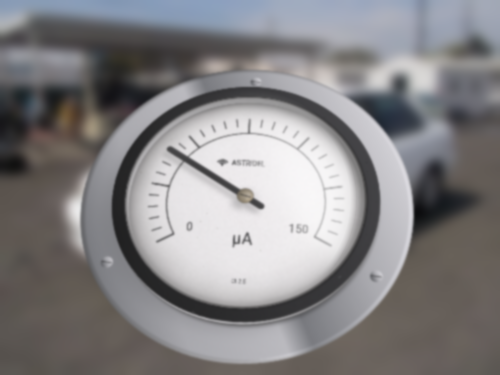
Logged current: 40µA
